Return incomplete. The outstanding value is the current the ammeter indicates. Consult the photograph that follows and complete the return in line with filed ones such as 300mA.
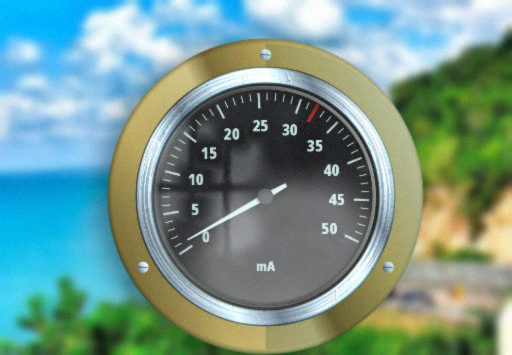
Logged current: 1mA
